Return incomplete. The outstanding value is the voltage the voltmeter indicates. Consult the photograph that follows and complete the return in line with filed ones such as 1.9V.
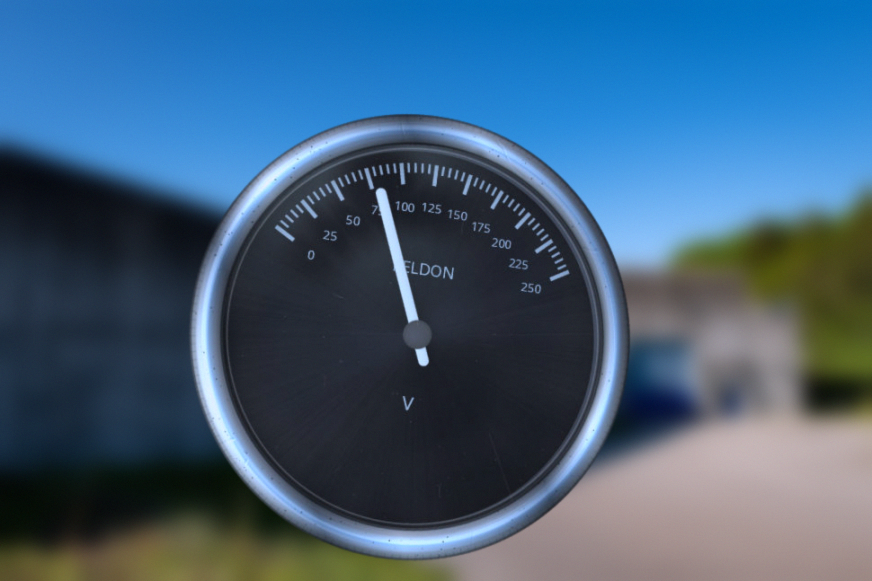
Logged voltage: 80V
